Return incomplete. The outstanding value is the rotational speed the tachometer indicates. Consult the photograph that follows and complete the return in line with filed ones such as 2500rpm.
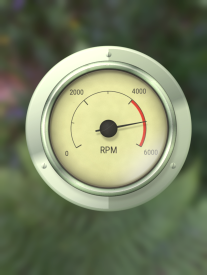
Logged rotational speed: 5000rpm
